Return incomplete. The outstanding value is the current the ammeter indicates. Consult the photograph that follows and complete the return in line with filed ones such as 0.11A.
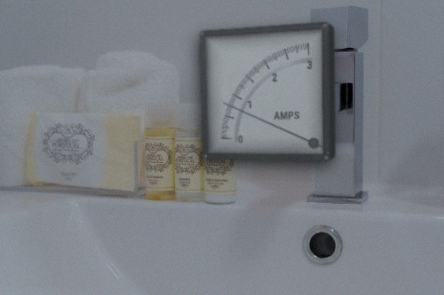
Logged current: 0.75A
